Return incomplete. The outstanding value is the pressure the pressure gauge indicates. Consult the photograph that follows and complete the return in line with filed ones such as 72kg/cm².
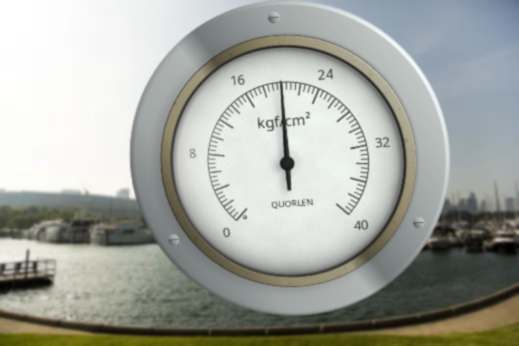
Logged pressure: 20kg/cm²
